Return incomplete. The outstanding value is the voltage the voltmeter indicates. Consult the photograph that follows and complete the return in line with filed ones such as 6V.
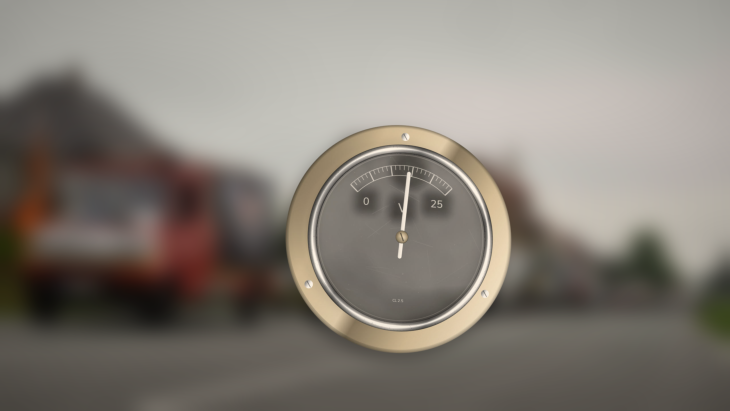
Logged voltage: 14V
